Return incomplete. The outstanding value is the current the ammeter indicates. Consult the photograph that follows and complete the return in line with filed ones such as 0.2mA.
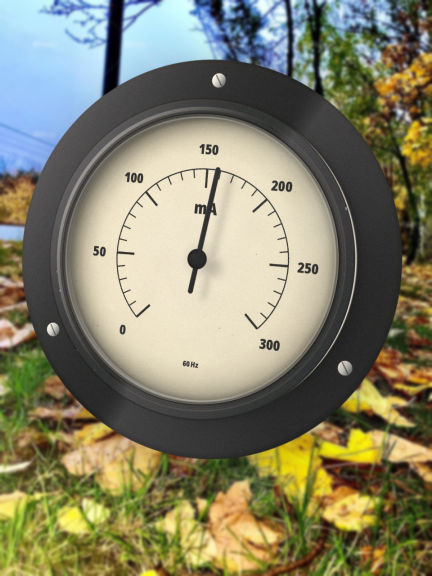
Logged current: 160mA
